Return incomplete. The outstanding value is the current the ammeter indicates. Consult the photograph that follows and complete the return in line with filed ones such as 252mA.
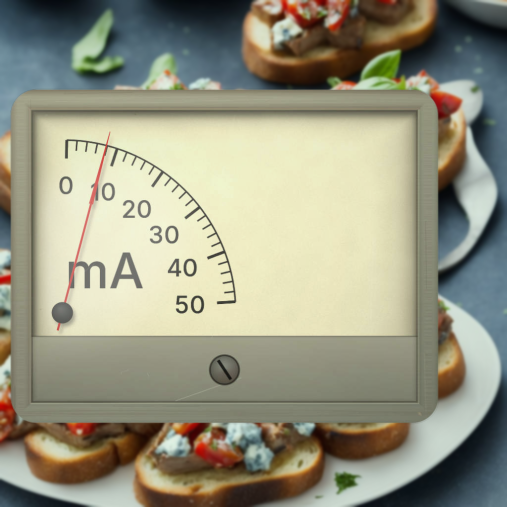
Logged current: 8mA
